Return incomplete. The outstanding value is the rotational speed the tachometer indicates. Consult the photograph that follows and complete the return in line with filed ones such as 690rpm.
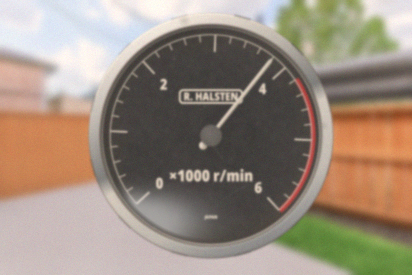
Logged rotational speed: 3800rpm
